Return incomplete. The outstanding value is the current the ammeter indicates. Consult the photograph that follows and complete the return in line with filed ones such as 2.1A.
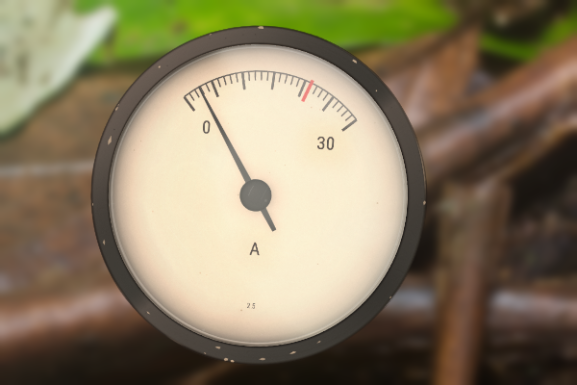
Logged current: 3A
